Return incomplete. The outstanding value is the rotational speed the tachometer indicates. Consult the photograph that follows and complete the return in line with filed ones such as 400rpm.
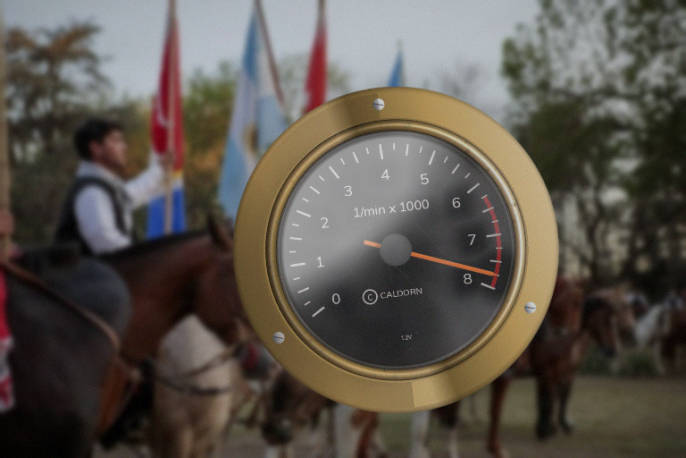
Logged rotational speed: 7750rpm
